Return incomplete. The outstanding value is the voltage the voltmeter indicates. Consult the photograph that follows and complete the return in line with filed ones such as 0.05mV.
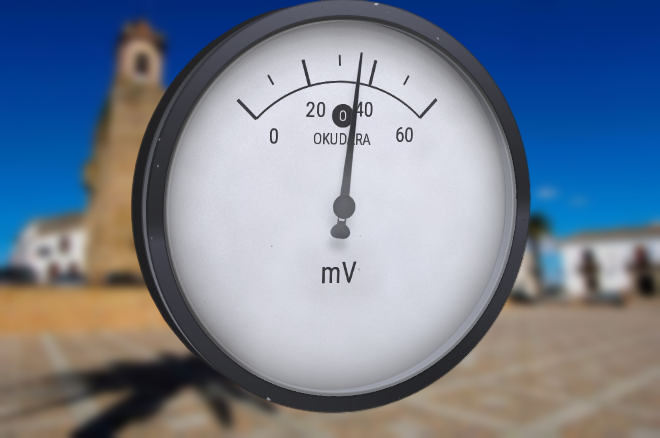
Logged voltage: 35mV
